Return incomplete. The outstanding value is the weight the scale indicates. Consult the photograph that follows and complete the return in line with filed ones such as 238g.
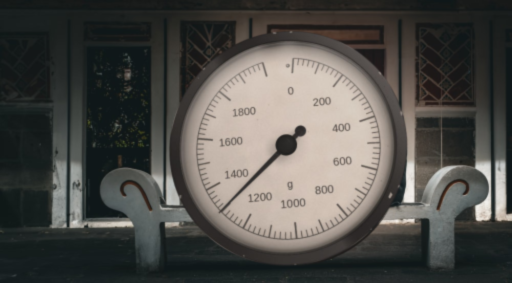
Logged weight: 1300g
